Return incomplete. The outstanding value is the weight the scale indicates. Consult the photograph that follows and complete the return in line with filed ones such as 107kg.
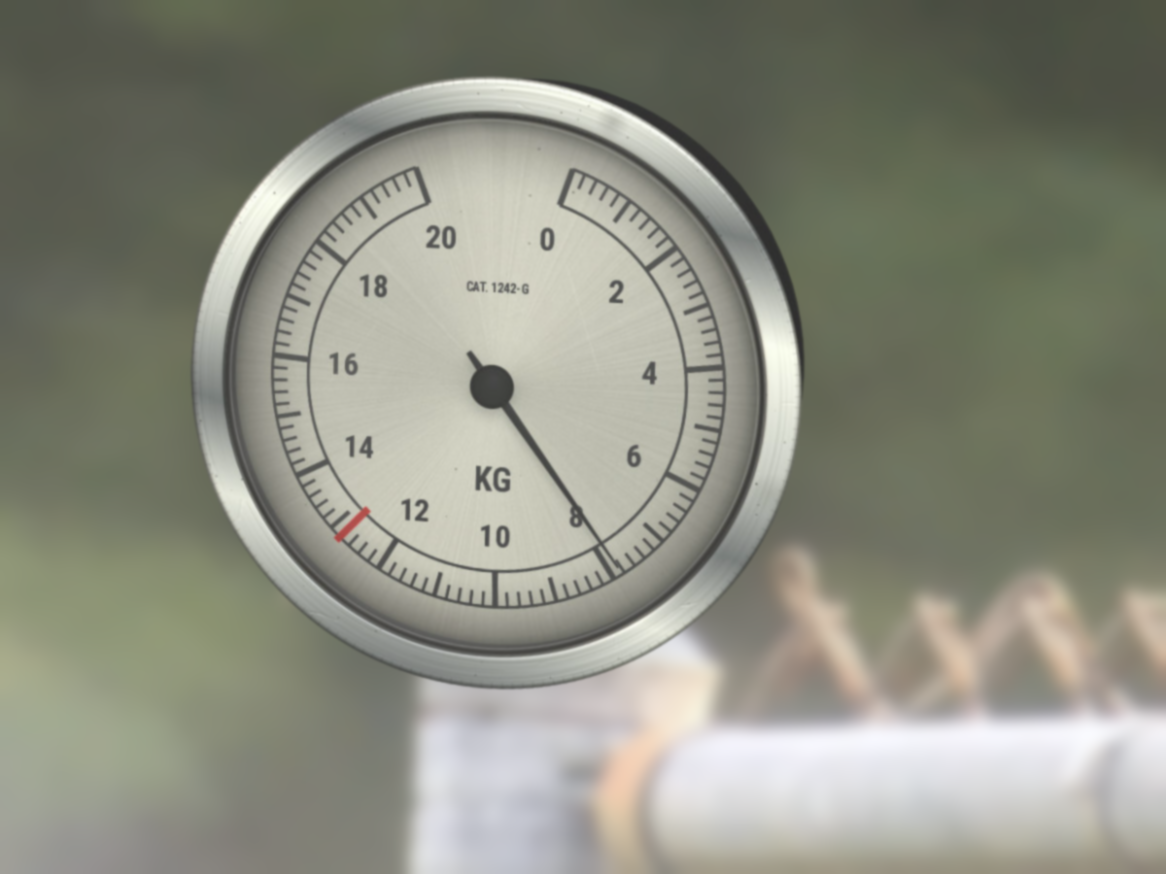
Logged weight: 7.8kg
